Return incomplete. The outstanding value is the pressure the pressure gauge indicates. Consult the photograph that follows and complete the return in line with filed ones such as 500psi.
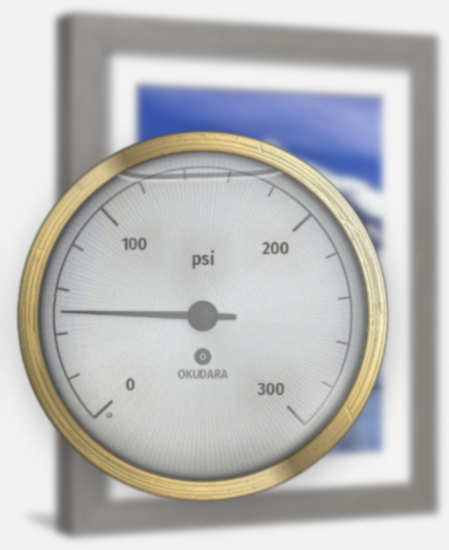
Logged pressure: 50psi
